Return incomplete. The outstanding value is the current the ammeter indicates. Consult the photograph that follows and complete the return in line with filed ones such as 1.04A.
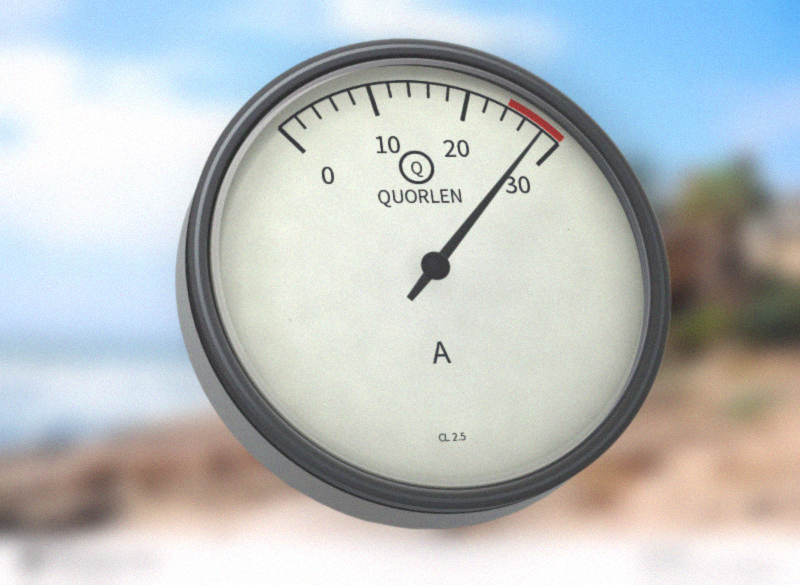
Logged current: 28A
